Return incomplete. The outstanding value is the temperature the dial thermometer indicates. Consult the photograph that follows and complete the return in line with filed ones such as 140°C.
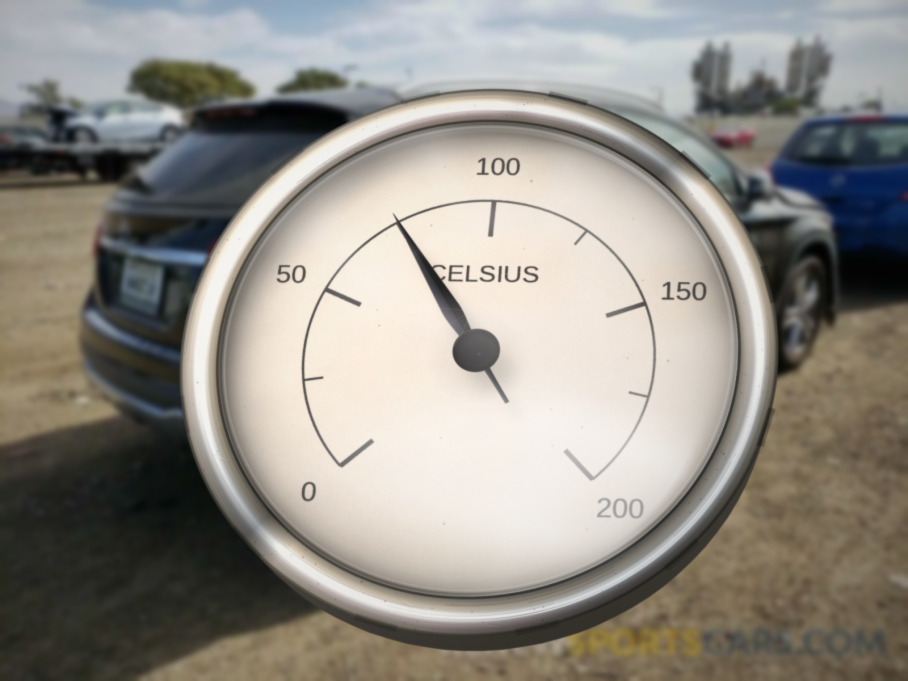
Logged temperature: 75°C
